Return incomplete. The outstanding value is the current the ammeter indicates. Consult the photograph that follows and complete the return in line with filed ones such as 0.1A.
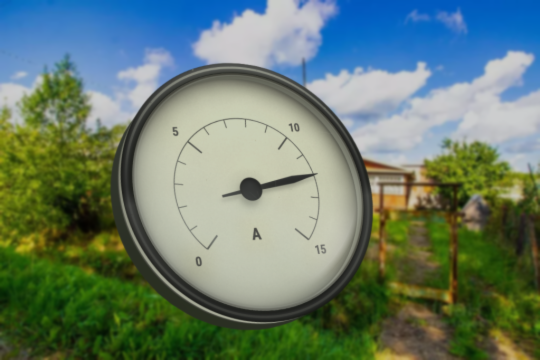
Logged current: 12A
